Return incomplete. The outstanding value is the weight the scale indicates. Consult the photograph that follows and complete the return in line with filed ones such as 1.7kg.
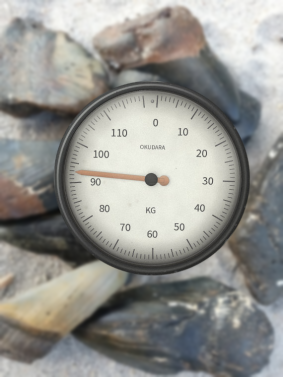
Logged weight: 93kg
